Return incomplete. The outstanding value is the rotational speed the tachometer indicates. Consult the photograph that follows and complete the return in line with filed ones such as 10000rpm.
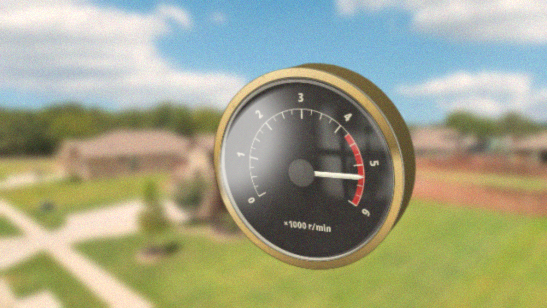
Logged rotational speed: 5250rpm
